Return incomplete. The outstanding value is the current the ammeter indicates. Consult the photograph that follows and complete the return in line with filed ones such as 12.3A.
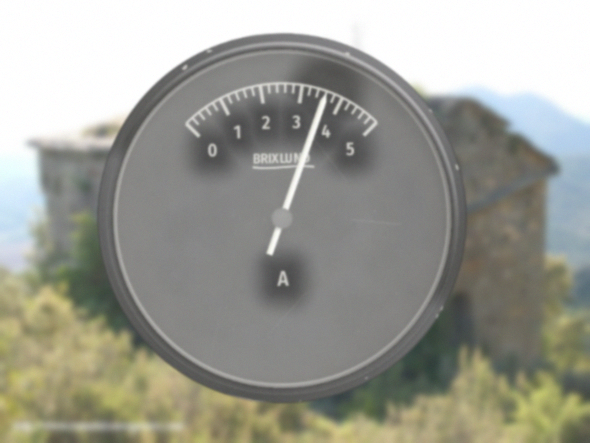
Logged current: 3.6A
